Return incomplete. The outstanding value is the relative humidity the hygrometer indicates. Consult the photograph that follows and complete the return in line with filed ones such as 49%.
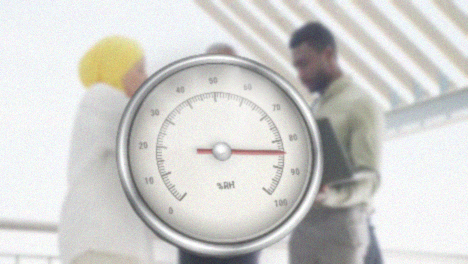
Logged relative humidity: 85%
